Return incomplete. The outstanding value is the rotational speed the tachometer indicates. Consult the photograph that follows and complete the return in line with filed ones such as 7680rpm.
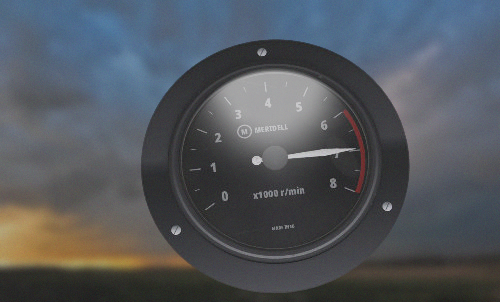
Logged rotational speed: 7000rpm
